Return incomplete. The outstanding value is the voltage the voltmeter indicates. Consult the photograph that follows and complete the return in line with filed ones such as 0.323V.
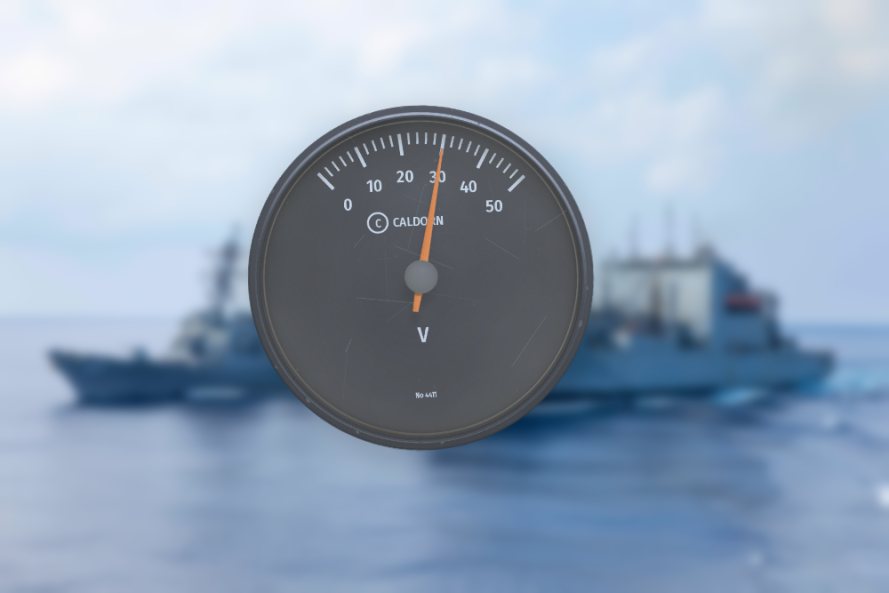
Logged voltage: 30V
